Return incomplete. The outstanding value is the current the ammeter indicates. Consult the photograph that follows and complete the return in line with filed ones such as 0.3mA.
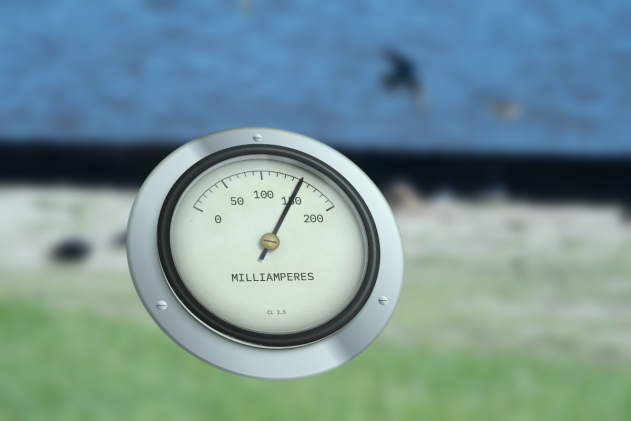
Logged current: 150mA
